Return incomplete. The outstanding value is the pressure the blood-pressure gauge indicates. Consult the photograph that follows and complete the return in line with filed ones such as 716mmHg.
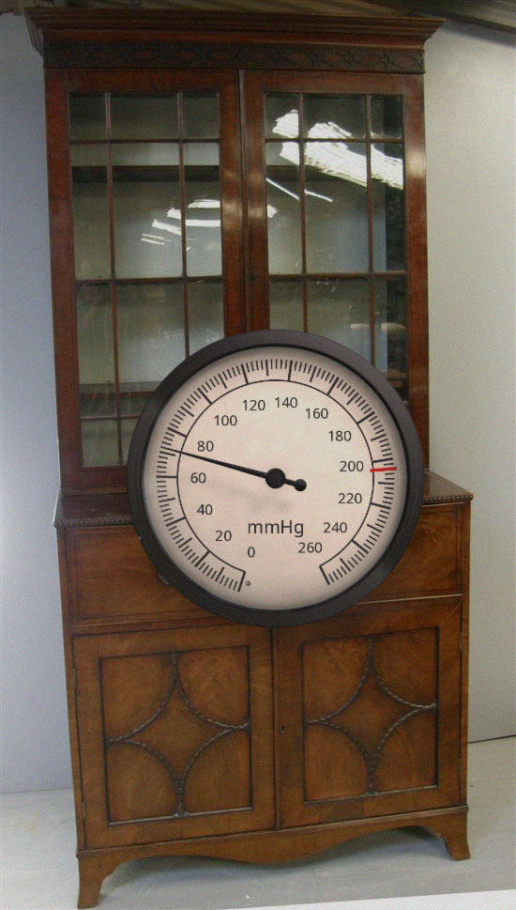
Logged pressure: 72mmHg
